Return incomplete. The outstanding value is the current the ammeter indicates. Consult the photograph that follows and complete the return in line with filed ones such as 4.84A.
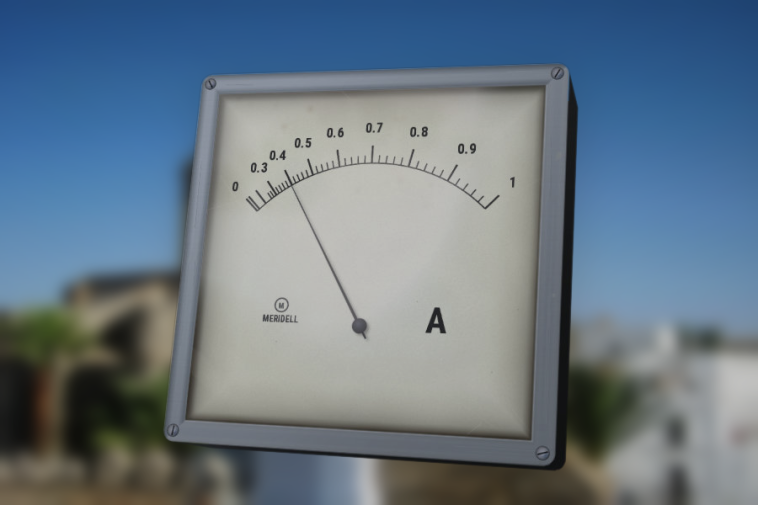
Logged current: 0.4A
